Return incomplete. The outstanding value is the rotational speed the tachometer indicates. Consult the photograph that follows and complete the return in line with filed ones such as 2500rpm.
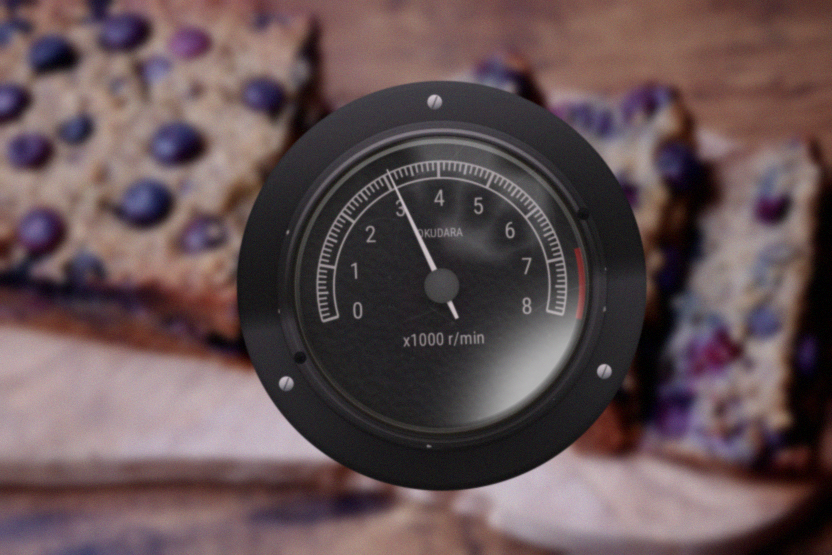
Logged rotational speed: 3100rpm
